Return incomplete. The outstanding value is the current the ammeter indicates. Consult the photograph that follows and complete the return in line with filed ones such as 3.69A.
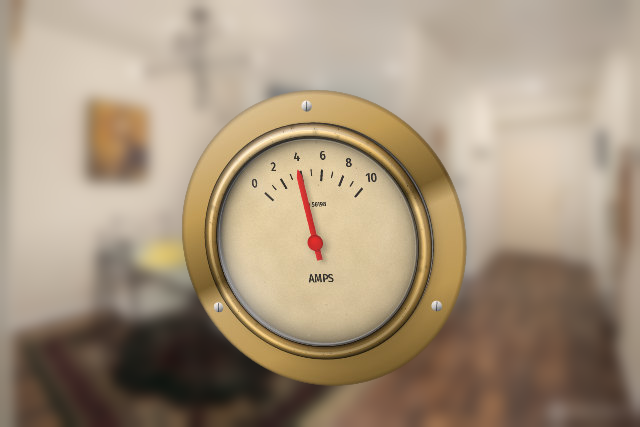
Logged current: 4A
